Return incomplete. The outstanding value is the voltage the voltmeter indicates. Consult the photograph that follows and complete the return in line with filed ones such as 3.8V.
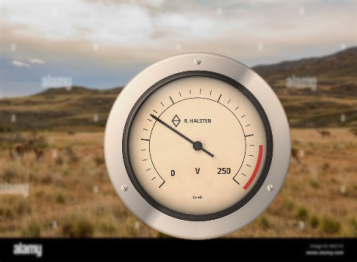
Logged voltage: 75V
